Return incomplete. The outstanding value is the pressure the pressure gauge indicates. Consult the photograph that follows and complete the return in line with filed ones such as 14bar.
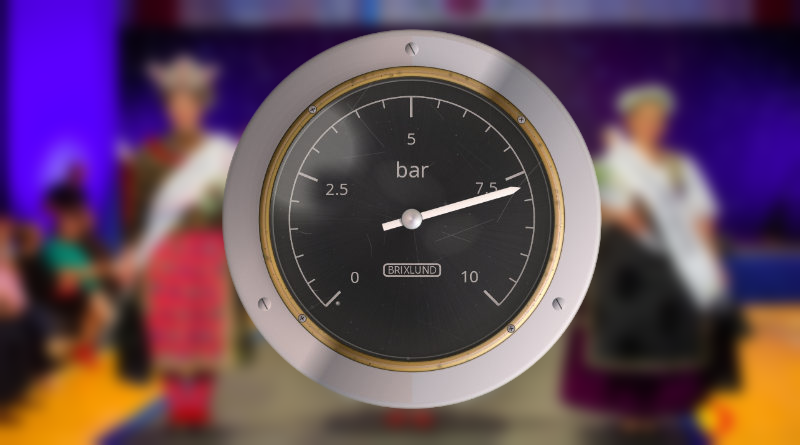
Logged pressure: 7.75bar
